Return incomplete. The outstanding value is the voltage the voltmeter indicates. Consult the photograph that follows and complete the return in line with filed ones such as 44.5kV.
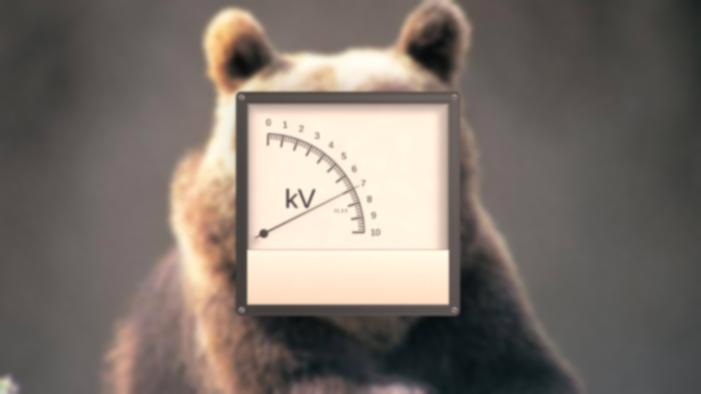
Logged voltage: 7kV
